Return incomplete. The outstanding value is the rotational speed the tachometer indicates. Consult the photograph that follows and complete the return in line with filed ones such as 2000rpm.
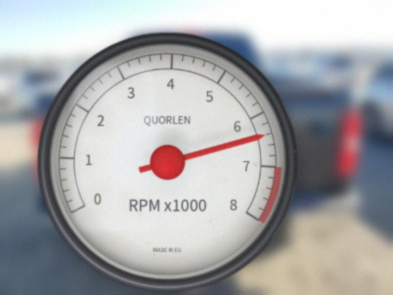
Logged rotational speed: 6400rpm
